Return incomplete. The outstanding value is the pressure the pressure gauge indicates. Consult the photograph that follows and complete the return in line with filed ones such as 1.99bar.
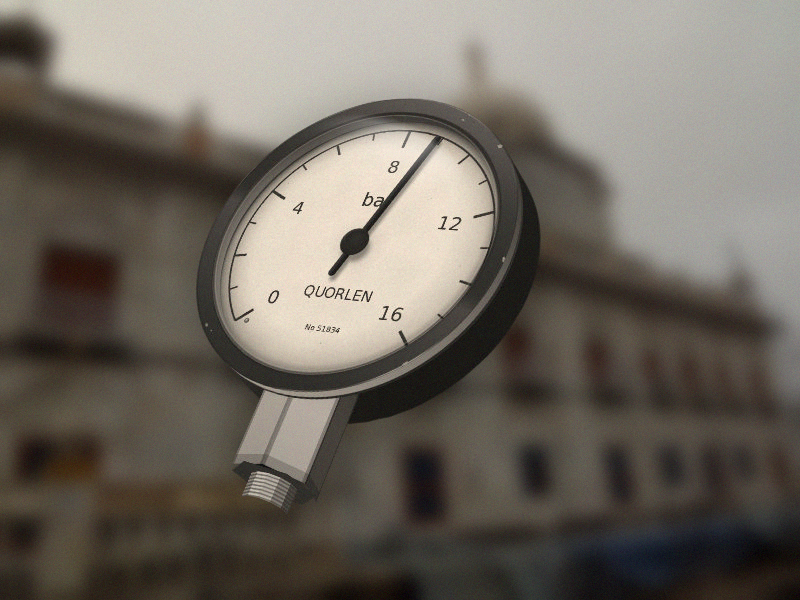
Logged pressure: 9bar
